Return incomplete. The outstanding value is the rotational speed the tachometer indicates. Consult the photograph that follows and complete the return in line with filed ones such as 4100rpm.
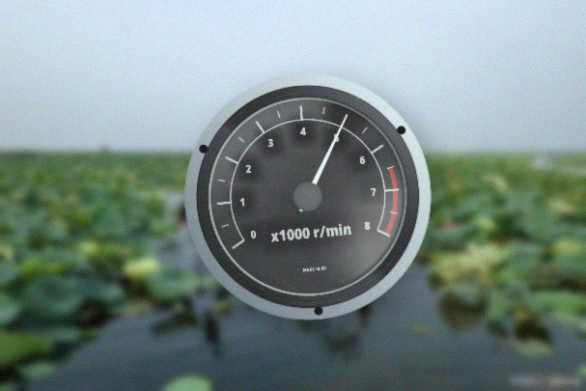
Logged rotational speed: 5000rpm
